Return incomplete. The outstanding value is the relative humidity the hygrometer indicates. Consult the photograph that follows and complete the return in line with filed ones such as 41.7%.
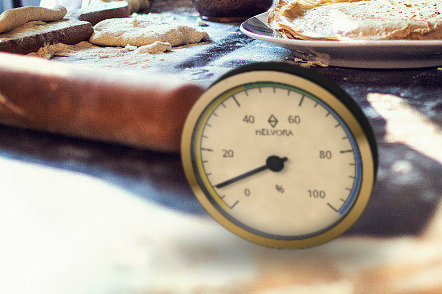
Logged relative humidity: 8%
